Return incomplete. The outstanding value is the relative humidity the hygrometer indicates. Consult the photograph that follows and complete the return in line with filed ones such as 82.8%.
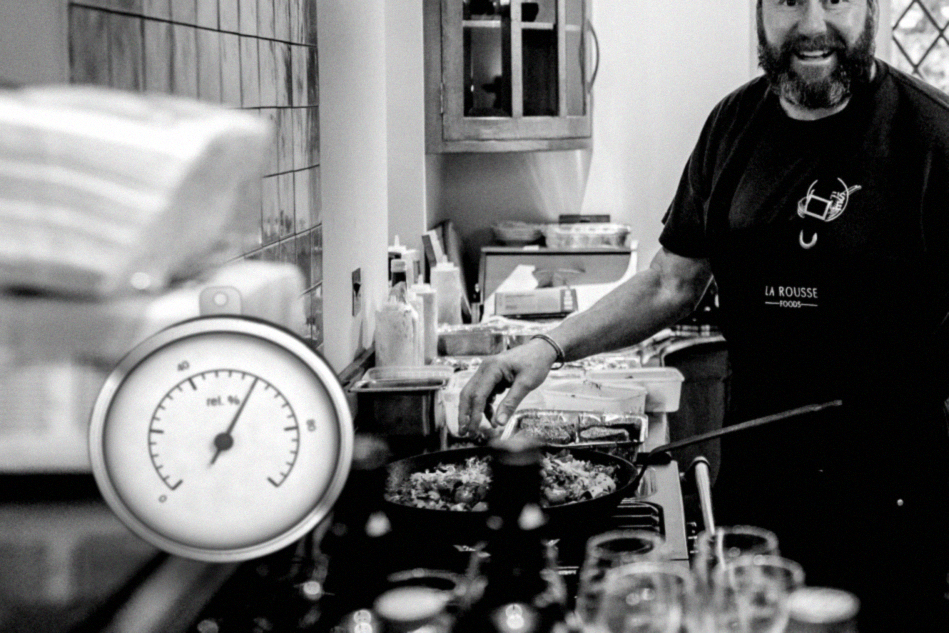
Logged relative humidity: 60%
